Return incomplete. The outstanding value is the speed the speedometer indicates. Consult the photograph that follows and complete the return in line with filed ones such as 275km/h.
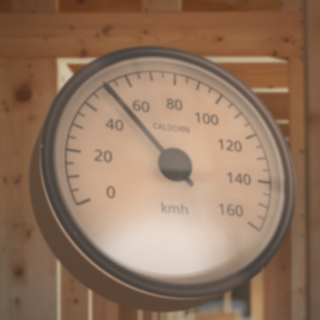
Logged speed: 50km/h
